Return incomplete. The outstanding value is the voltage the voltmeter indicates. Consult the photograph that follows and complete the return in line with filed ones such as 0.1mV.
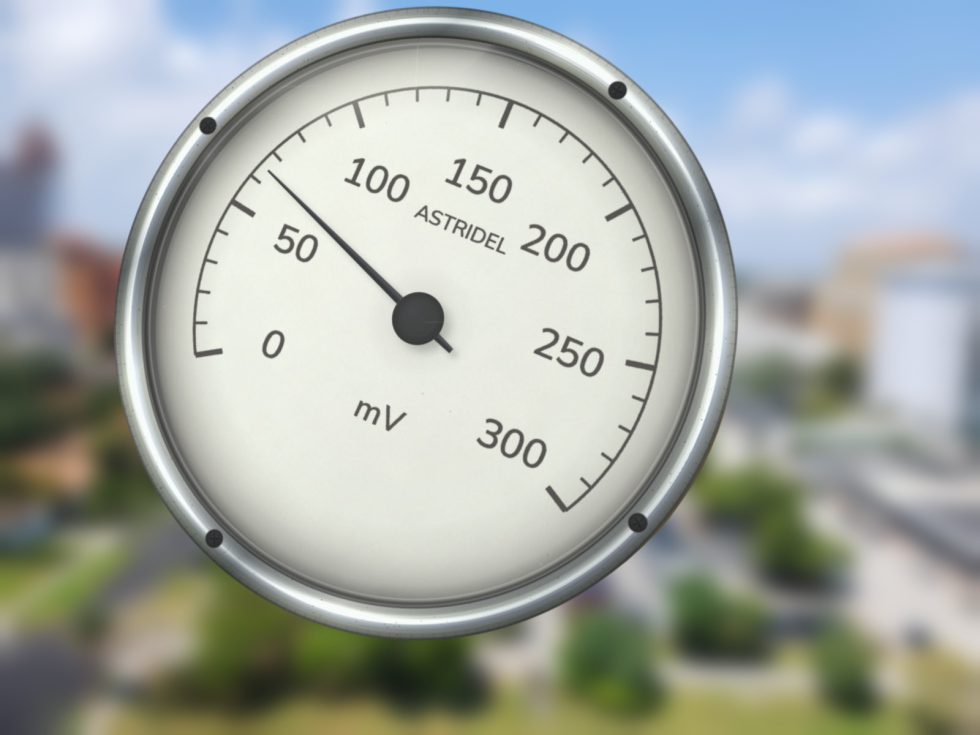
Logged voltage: 65mV
